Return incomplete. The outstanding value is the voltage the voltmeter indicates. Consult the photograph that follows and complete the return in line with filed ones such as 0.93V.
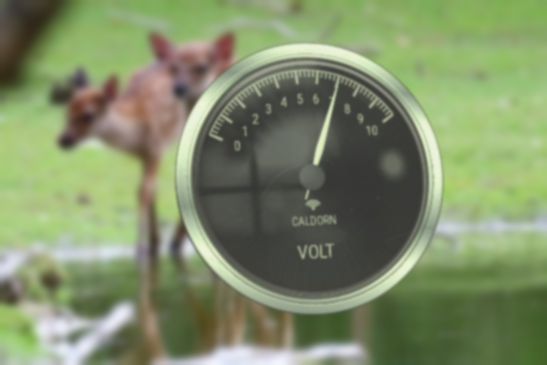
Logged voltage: 7V
